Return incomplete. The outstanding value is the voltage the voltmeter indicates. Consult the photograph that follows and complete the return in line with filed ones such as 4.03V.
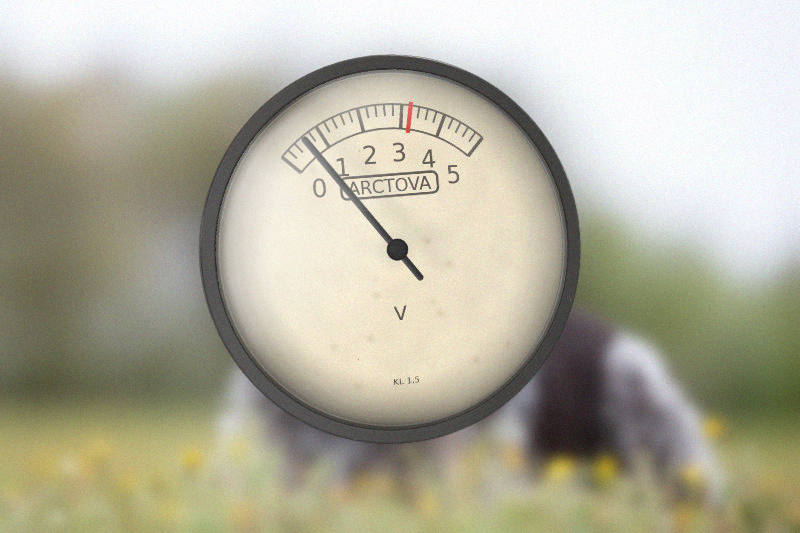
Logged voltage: 0.6V
